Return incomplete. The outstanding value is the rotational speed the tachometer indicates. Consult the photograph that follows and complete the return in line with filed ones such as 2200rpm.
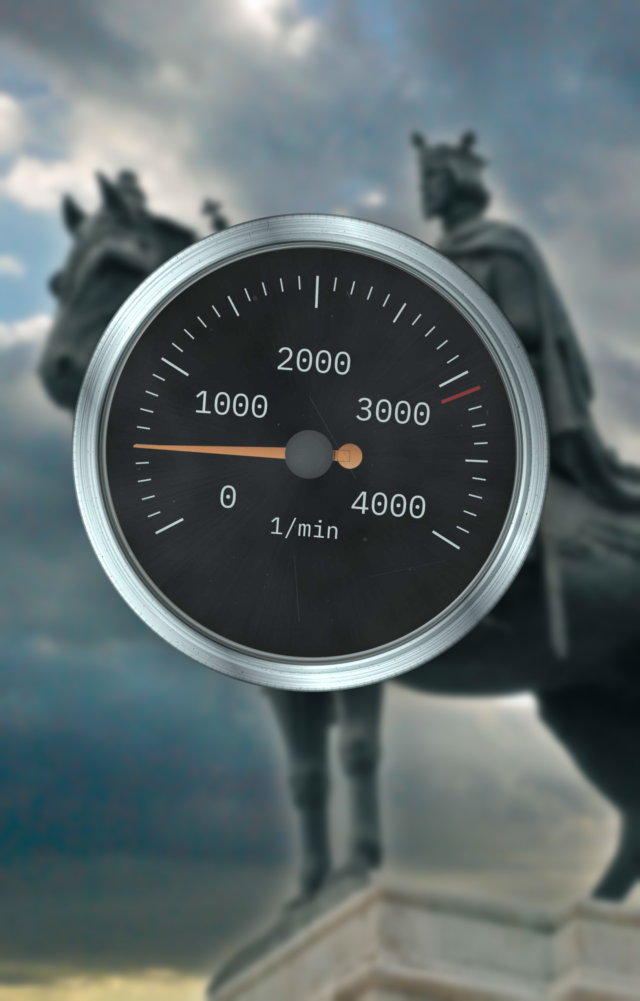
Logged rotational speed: 500rpm
